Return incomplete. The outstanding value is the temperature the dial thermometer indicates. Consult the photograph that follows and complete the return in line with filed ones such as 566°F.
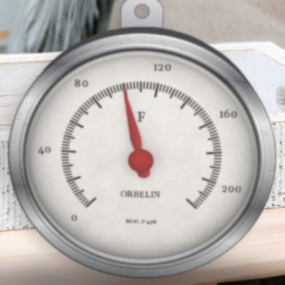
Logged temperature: 100°F
